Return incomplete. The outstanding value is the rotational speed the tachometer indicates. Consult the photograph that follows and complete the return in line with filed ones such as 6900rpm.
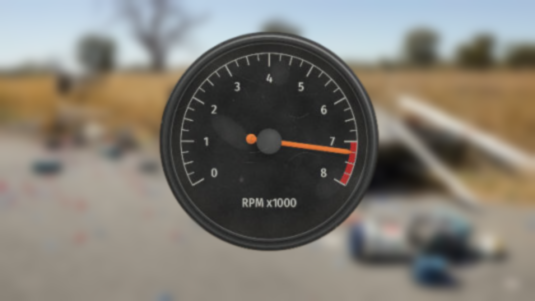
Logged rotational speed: 7250rpm
